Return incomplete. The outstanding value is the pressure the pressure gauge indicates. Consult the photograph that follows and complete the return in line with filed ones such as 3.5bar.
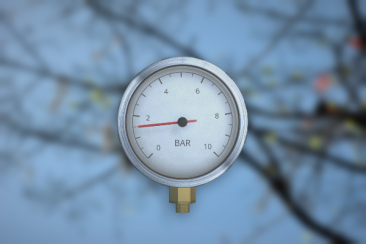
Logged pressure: 1.5bar
